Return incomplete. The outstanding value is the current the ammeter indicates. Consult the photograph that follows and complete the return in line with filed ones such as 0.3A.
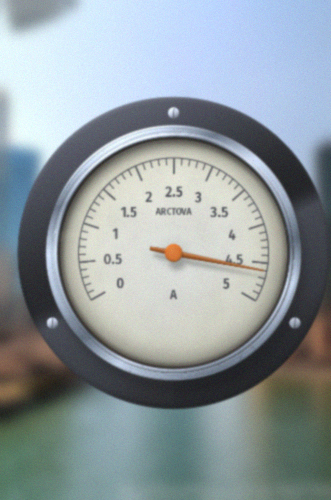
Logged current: 4.6A
